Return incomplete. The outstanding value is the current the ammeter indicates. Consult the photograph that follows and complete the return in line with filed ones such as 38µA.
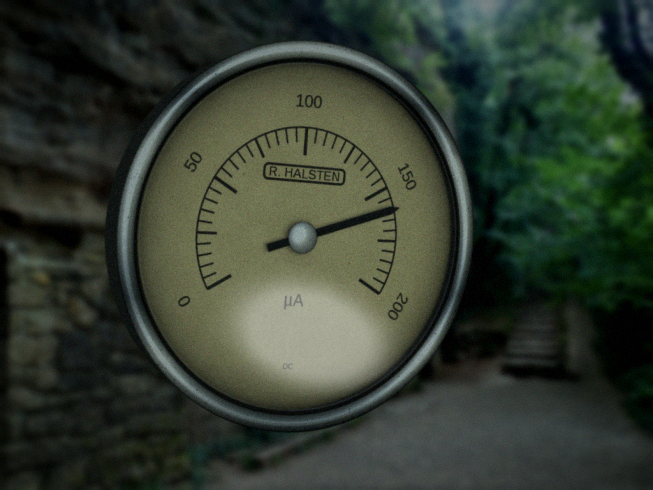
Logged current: 160µA
